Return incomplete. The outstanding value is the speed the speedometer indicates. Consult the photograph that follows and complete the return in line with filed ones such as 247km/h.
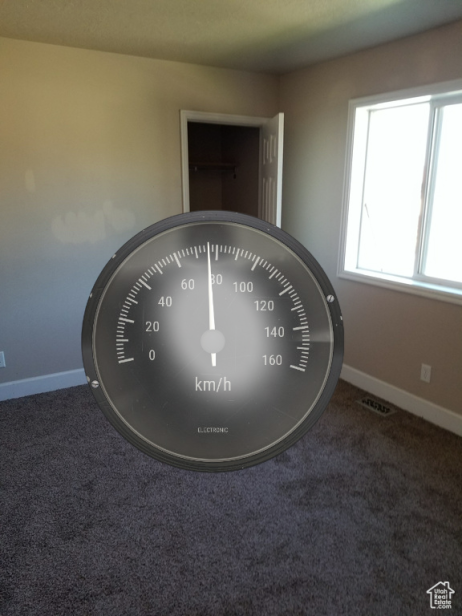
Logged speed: 76km/h
